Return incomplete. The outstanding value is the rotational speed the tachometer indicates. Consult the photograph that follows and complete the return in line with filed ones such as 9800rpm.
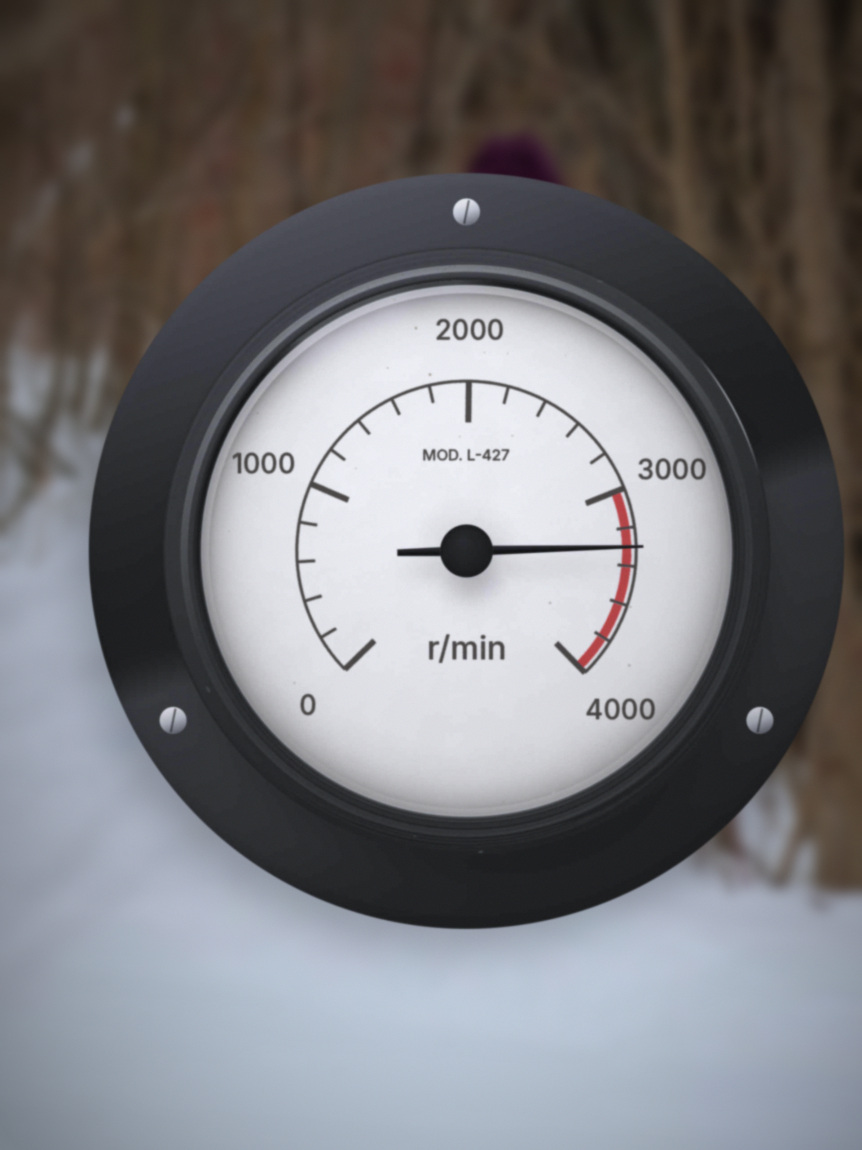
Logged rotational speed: 3300rpm
